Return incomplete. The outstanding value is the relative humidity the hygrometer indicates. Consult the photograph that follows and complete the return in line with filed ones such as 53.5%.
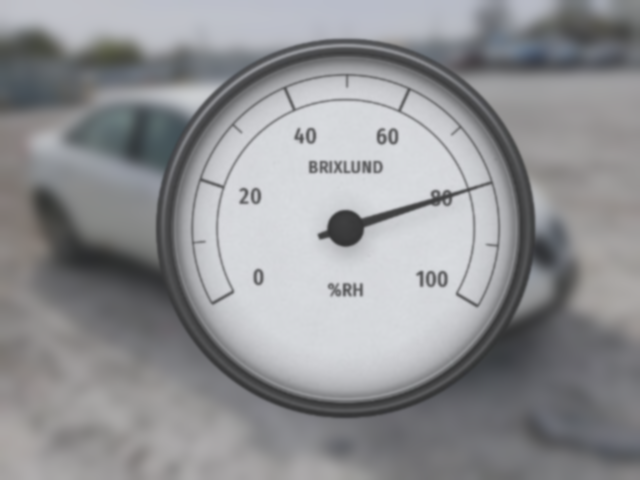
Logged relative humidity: 80%
